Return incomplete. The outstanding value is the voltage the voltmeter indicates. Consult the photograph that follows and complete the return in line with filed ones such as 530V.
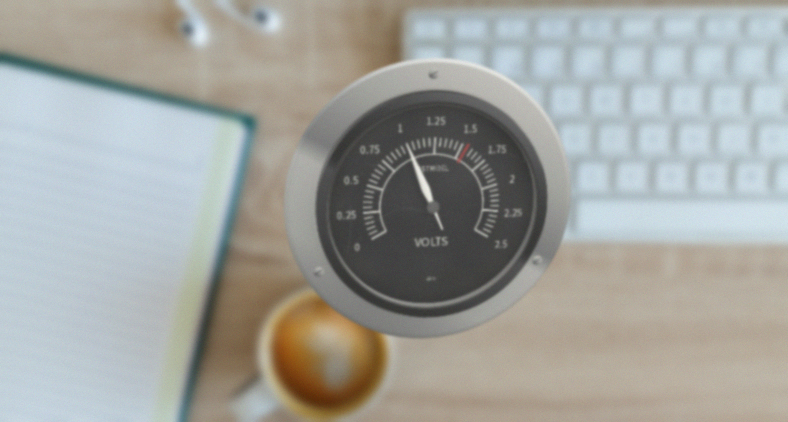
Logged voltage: 1V
